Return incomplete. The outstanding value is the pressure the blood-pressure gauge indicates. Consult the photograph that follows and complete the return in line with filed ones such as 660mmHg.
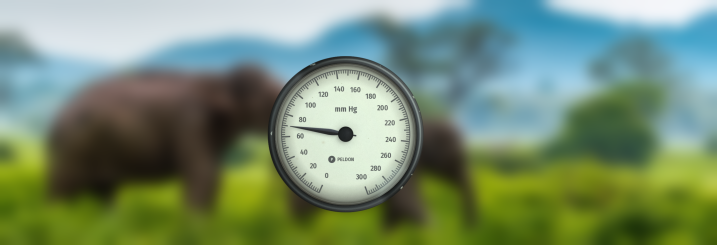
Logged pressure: 70mmHg
